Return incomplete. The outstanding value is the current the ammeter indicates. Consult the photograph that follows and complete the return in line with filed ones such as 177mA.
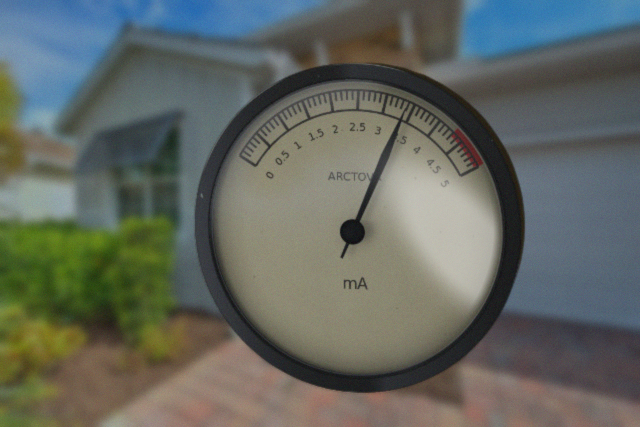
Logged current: 3.4mA
